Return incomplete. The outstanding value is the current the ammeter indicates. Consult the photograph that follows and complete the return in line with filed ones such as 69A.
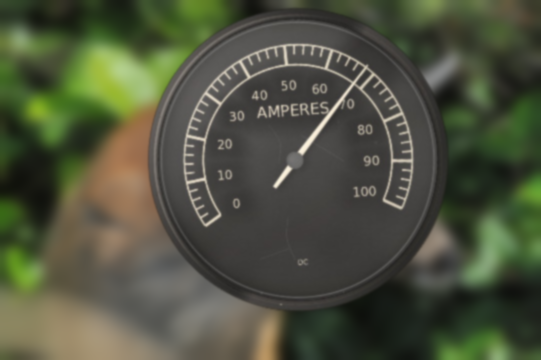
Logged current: 68A
